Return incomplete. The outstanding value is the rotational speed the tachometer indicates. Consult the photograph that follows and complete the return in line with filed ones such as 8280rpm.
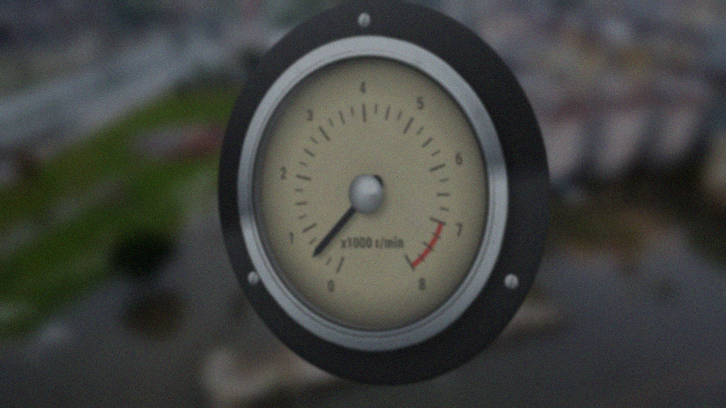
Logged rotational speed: 500rpm
